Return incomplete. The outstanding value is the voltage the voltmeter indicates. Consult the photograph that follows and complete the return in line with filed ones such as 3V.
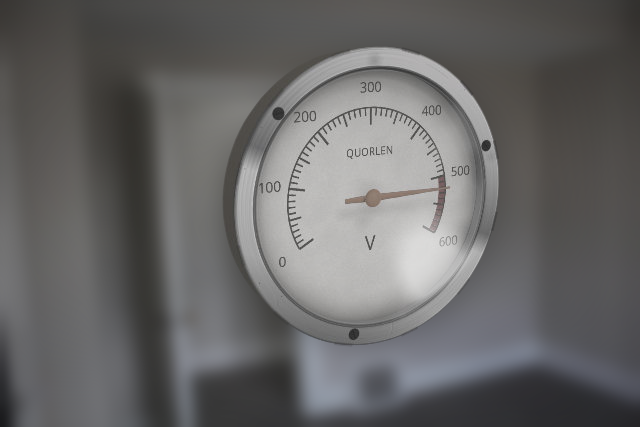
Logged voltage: 520V
